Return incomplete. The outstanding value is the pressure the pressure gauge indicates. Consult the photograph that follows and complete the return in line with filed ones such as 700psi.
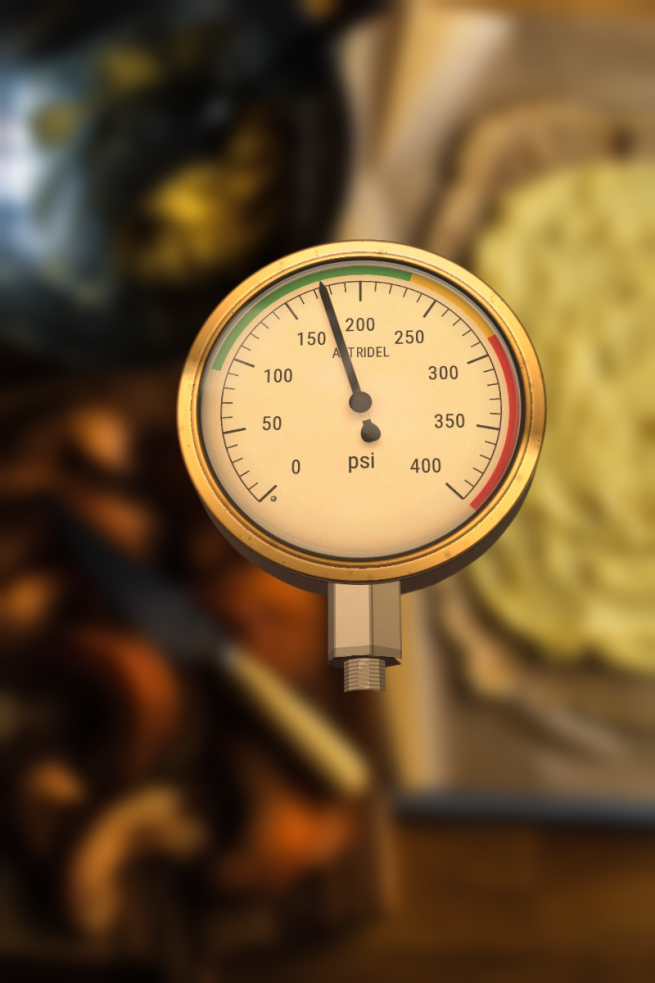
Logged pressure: 175psi
